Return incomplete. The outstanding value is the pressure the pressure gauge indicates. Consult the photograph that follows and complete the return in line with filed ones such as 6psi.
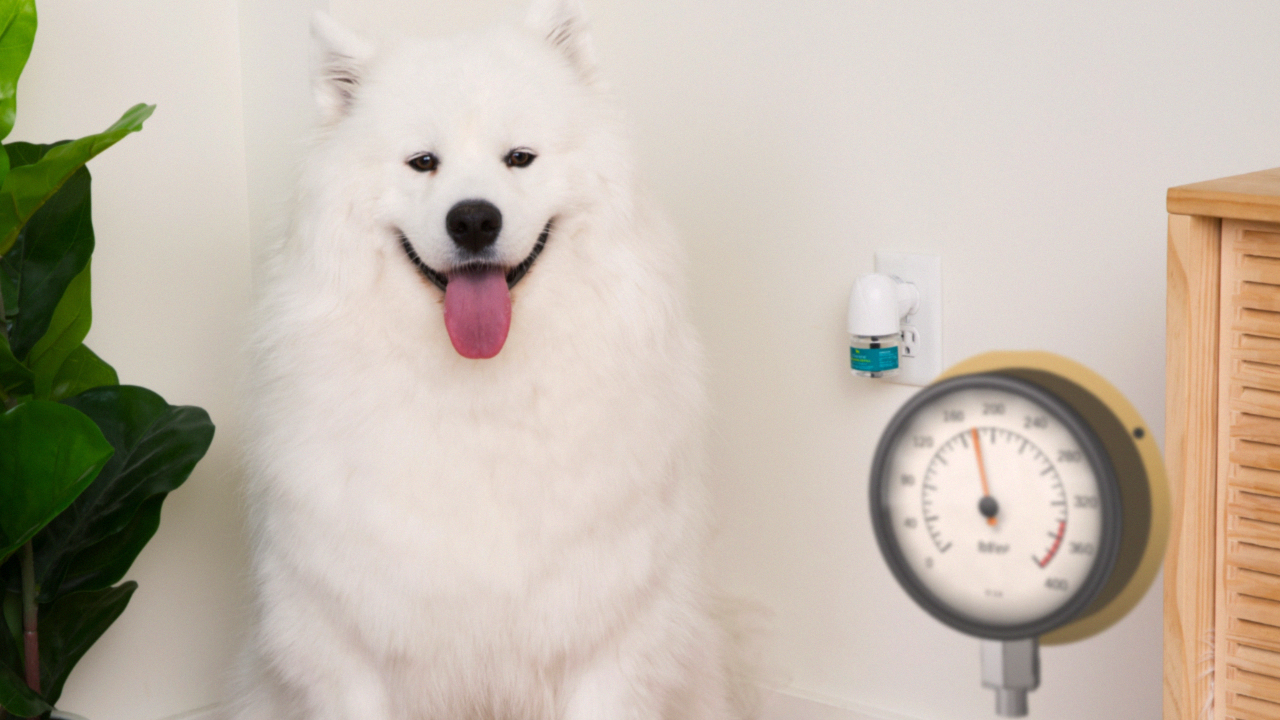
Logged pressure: 180psi
